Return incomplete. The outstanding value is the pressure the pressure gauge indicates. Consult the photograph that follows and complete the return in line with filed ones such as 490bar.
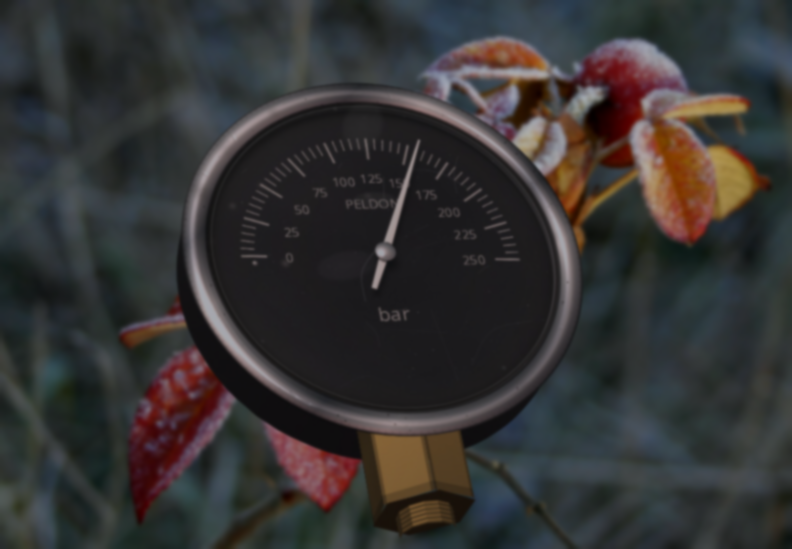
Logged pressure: 155bar
